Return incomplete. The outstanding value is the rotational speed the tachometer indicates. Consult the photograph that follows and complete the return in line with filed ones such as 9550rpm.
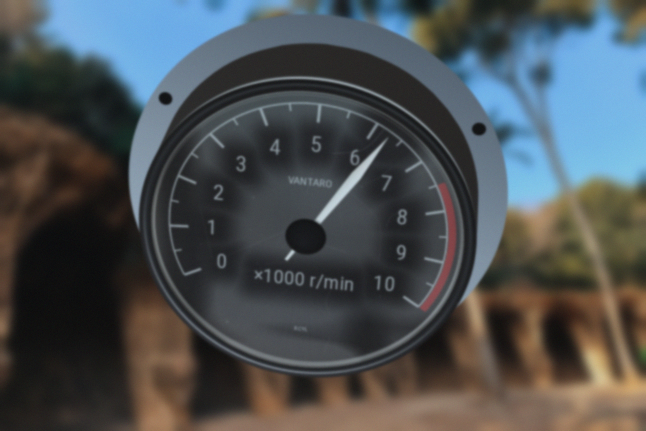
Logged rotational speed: 6250rpm
